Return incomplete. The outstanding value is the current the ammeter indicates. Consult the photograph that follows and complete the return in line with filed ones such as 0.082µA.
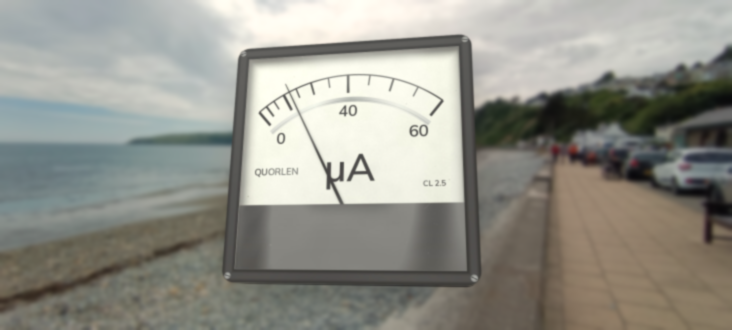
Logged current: 22.5µA
